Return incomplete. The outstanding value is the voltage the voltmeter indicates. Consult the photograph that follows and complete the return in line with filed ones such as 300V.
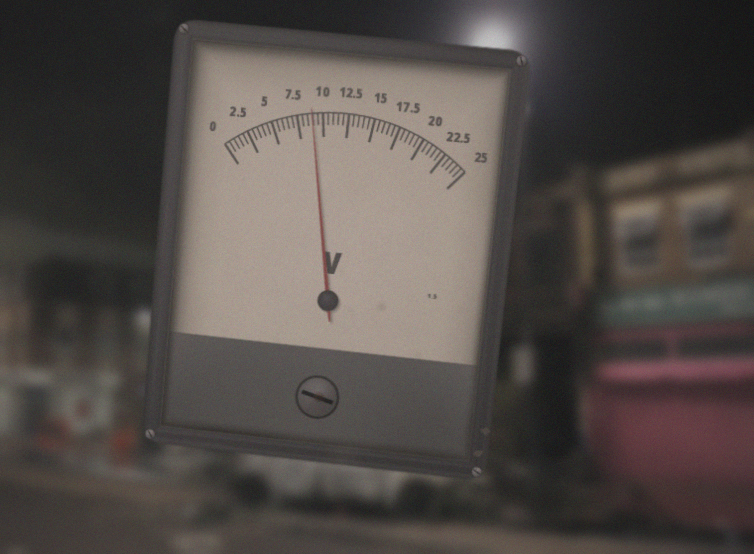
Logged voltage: 9V
